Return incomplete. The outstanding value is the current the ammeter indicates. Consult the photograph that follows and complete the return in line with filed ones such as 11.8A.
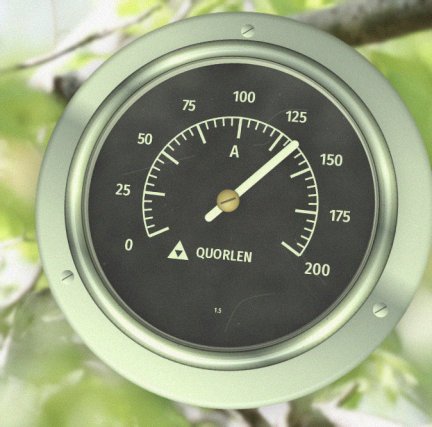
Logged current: 135A
